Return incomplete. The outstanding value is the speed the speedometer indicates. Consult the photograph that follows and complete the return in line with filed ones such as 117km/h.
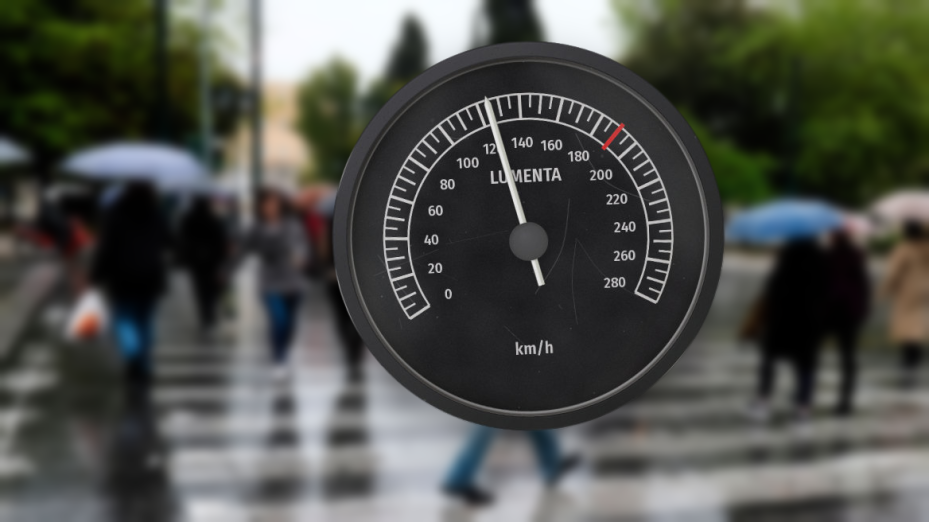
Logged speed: 125km/h
